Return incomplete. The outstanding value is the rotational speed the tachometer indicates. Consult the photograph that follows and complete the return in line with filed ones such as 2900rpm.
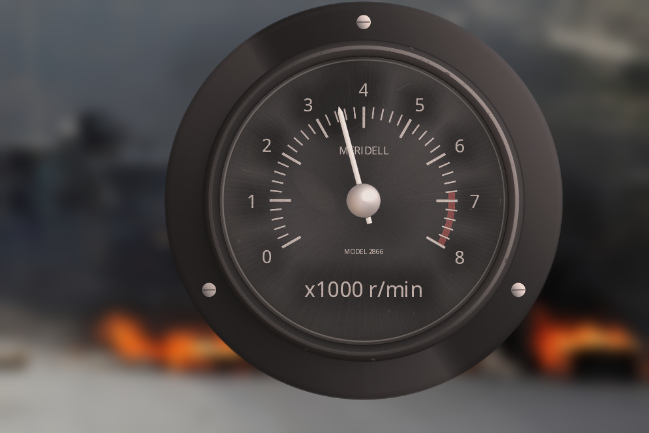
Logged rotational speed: 3500rpm
